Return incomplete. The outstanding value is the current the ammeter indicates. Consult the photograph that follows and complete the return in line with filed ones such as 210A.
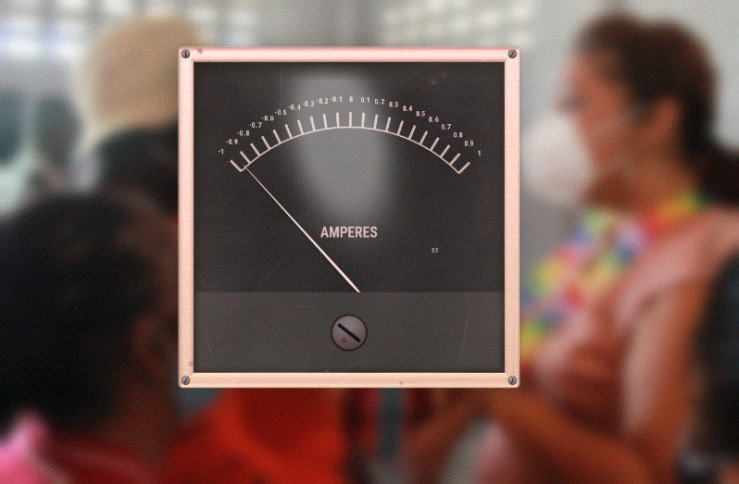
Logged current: -0.95A
